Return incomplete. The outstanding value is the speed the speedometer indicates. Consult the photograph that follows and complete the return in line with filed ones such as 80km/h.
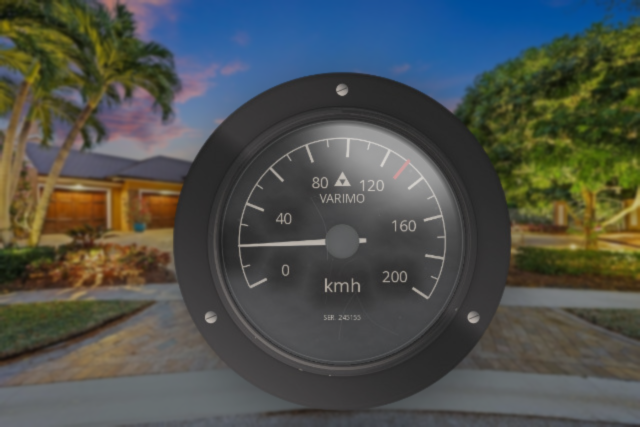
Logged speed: 20km/h
